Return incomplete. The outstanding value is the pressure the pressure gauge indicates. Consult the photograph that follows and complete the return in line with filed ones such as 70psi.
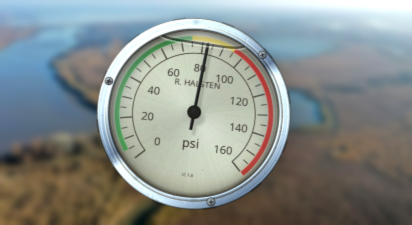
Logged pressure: 82.5psi
